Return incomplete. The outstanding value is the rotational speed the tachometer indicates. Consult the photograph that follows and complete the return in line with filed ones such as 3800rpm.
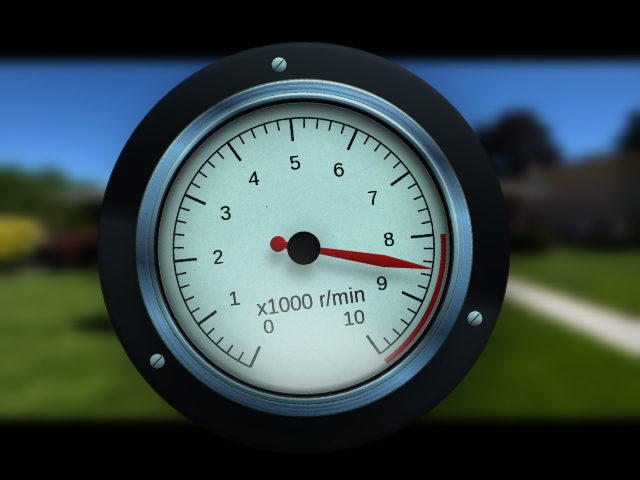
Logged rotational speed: 8500rpm
